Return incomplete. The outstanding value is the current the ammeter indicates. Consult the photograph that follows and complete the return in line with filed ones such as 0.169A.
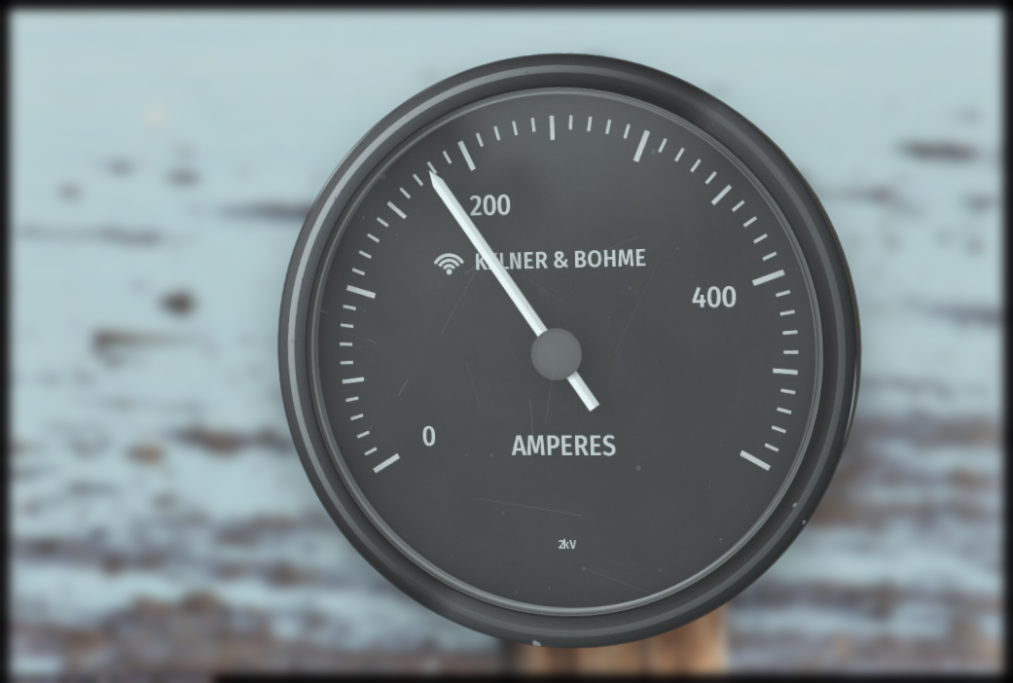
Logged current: 180A
